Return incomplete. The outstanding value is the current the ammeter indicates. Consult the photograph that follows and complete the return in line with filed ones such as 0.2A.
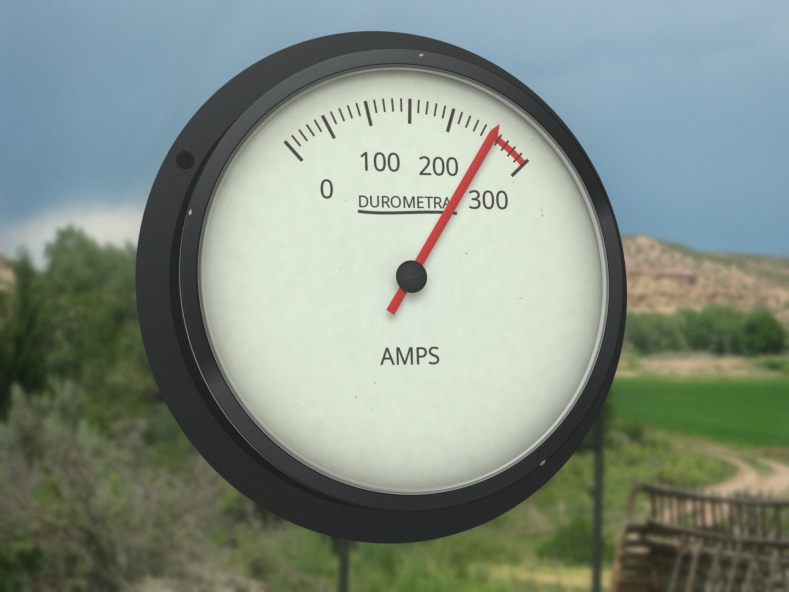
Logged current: 250A
